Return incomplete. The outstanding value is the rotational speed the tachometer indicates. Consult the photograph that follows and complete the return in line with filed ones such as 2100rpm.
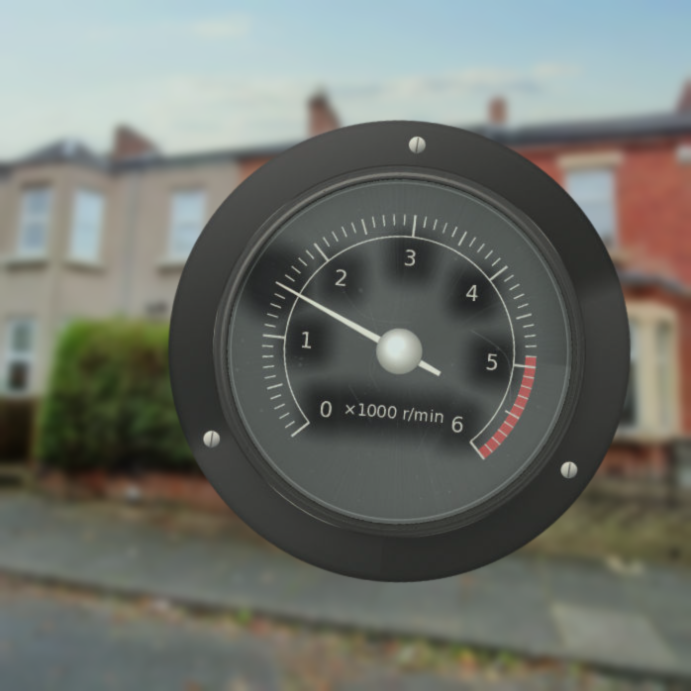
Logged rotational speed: 1500rpm
